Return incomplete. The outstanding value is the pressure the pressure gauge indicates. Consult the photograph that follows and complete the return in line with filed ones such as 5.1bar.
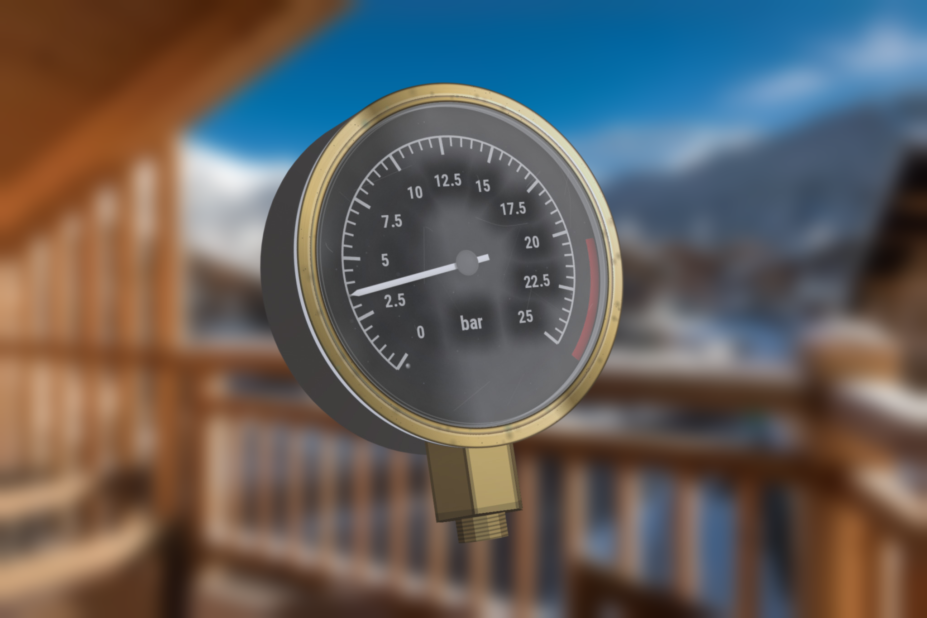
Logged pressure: 3.5bar
